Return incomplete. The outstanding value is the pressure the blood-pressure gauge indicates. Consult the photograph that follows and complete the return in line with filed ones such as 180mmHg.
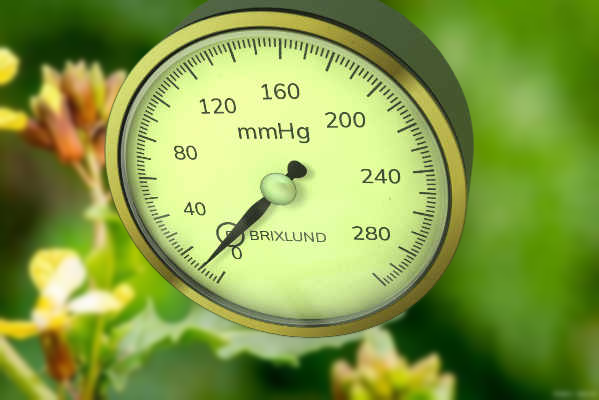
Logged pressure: 10mmHg
